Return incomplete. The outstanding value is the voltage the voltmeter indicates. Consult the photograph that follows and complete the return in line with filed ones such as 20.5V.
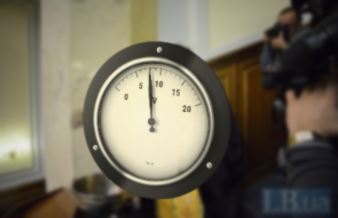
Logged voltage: 8V
